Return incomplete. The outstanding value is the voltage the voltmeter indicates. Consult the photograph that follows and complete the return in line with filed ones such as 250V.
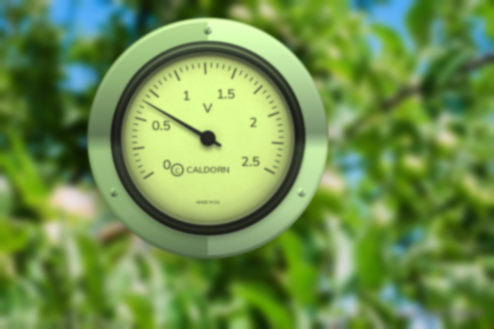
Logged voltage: 0.65V
